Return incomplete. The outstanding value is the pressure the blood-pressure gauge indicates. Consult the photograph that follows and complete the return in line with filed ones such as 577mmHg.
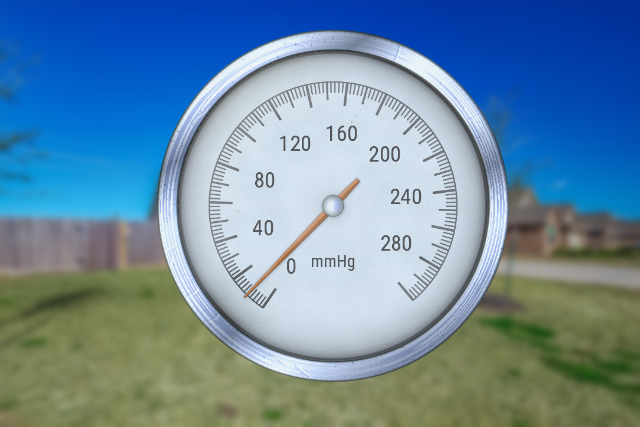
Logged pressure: 10mmHg
